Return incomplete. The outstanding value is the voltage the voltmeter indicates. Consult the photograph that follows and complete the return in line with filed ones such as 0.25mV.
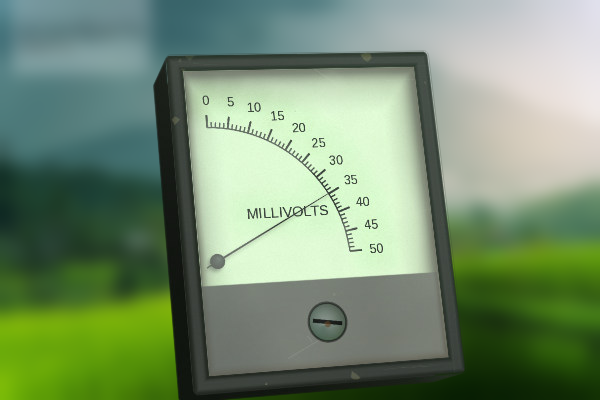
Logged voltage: 35mV
